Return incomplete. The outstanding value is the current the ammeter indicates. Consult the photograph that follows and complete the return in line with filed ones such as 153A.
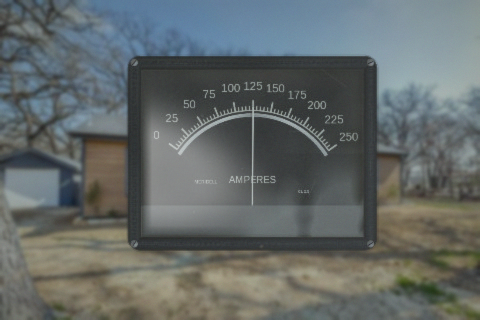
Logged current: 125A
